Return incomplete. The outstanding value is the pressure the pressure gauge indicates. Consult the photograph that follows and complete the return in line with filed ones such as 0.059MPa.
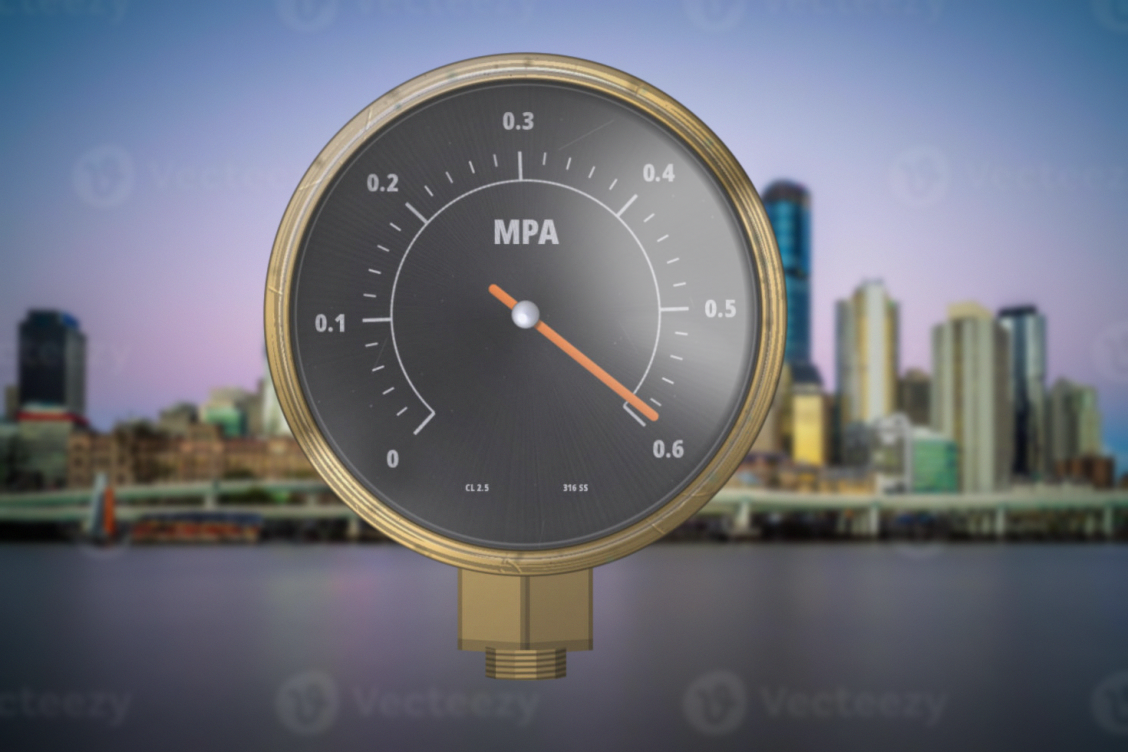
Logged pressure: 0.59MPa
